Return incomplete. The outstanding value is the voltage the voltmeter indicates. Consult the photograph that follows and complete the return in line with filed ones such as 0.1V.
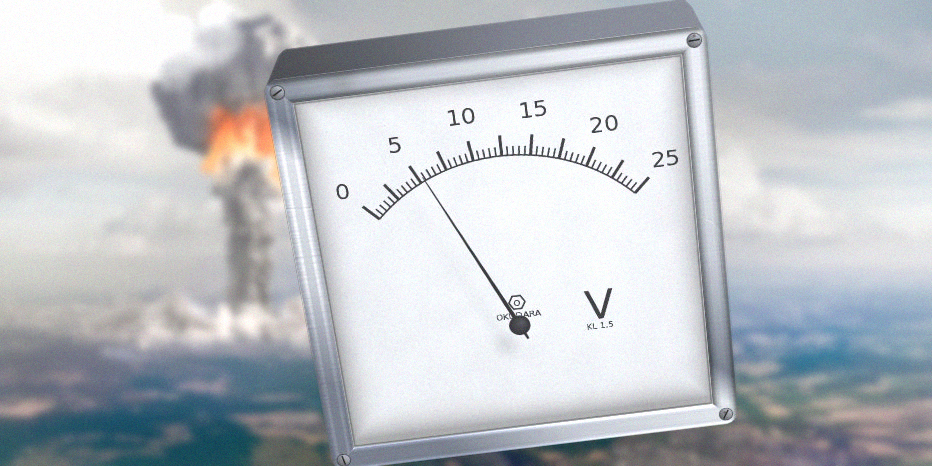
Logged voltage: 5.5V
